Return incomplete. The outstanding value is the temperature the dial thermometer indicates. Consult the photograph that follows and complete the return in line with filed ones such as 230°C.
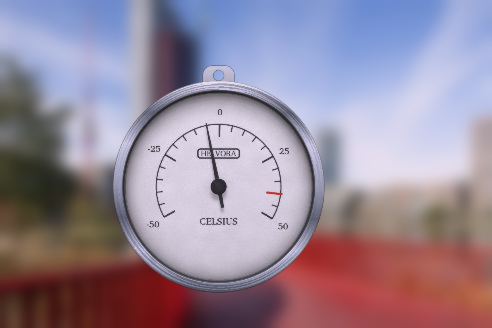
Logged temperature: -5°C
